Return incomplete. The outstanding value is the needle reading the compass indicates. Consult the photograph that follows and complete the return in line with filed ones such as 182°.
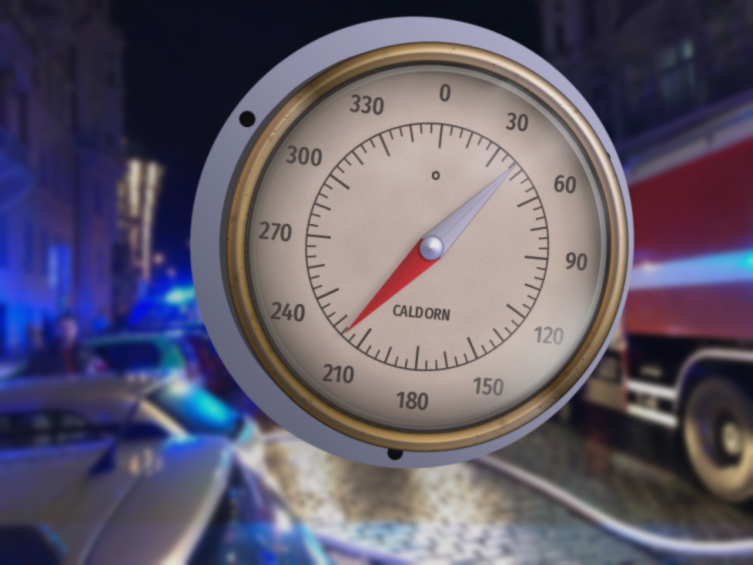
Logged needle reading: 220°
